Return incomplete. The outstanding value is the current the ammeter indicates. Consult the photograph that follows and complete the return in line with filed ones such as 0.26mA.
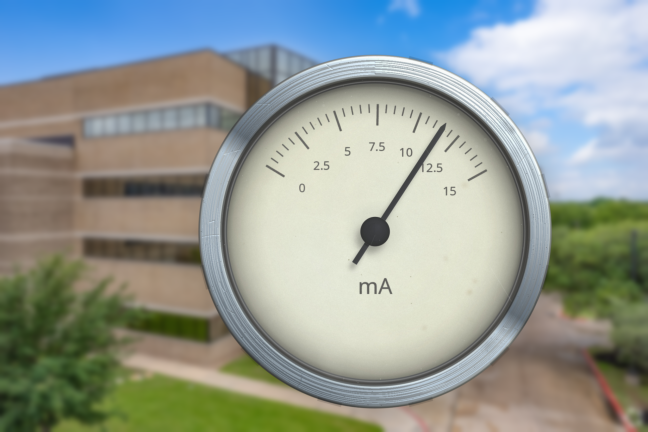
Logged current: 11.5mA
